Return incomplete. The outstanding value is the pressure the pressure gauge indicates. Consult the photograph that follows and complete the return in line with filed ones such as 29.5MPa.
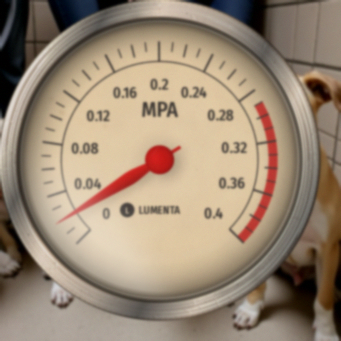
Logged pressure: 0.02MPa
